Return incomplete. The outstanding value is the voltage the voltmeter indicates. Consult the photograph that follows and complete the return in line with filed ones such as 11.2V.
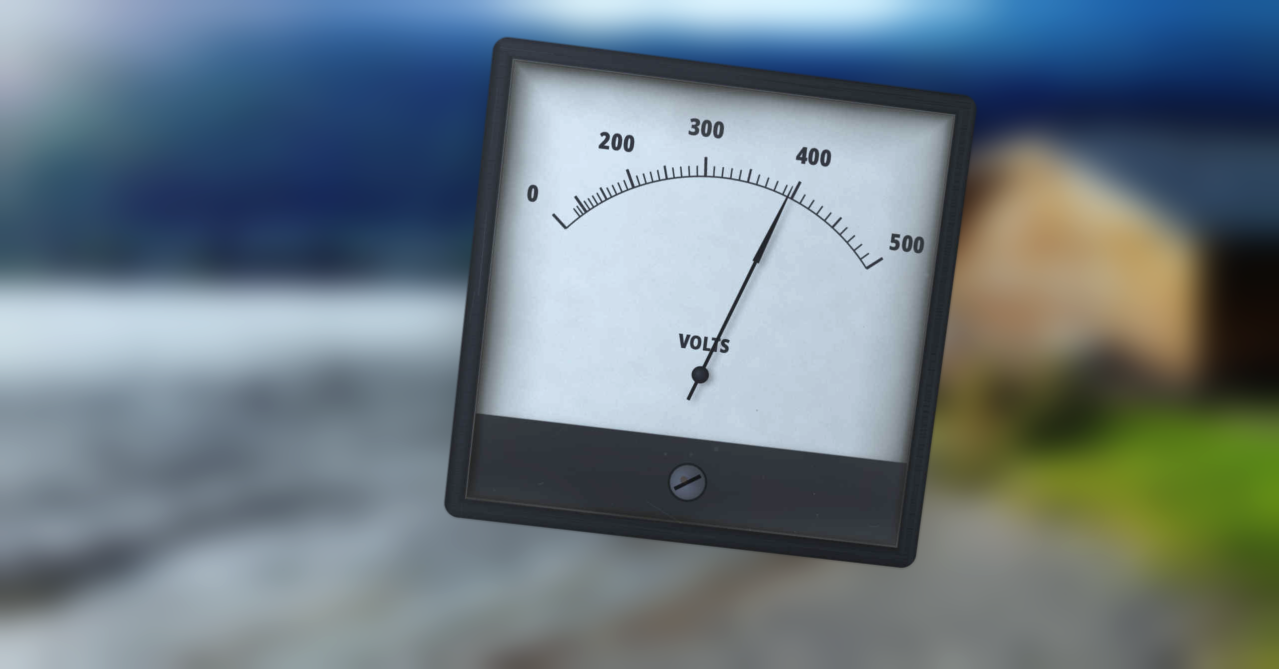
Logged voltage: 395V
